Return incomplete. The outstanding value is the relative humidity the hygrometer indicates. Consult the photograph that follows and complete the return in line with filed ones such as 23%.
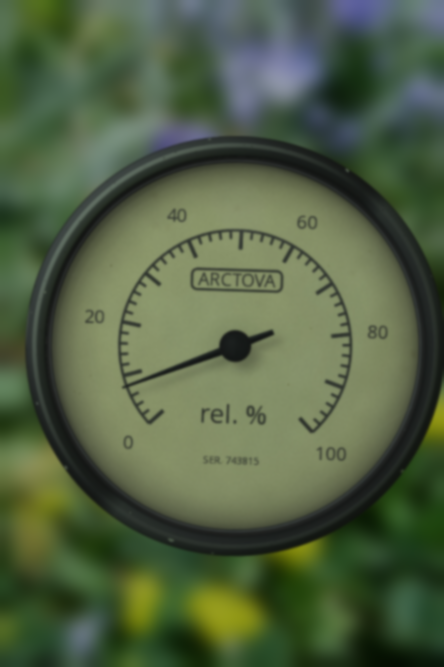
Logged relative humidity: 8%
